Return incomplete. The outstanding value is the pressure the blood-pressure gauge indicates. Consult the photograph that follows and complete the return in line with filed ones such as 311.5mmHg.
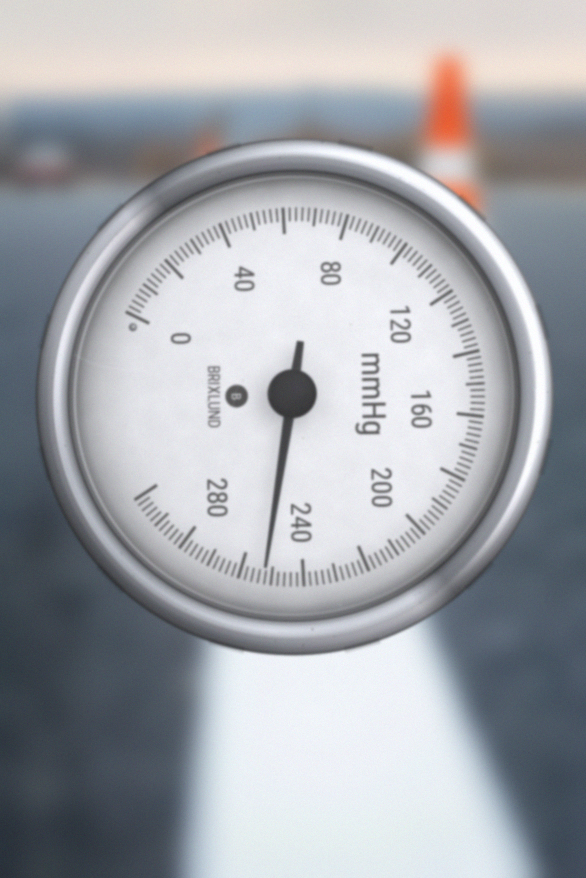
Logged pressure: 252mmHg
